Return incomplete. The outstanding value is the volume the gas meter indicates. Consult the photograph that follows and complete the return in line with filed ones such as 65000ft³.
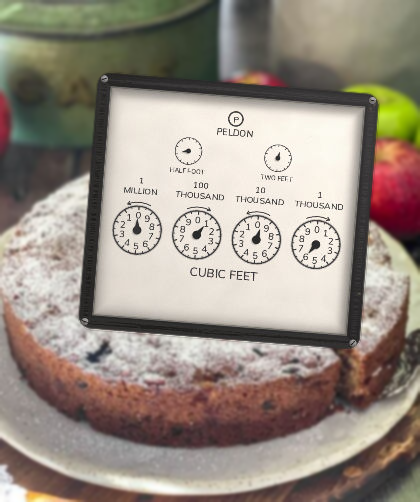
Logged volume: 9600ft³
